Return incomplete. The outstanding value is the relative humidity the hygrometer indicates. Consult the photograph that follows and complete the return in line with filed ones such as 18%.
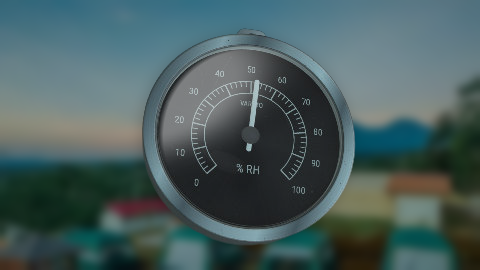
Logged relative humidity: 52%
